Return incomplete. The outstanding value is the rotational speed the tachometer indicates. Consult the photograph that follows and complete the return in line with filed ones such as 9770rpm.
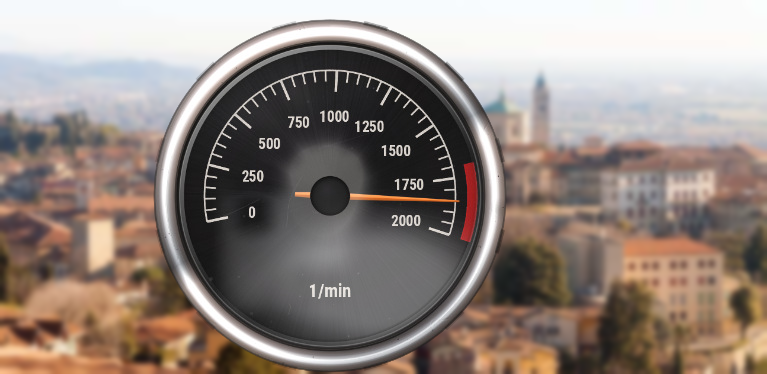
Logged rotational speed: 1850rpm
